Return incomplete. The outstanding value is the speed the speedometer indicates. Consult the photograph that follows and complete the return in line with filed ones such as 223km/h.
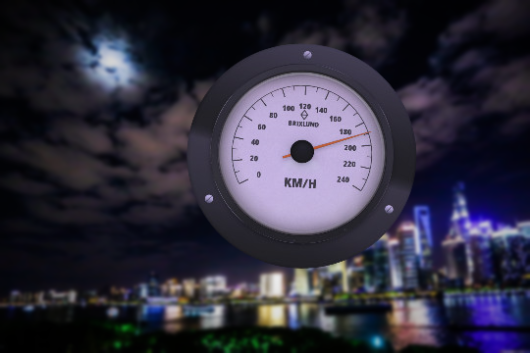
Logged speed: 190km/h
